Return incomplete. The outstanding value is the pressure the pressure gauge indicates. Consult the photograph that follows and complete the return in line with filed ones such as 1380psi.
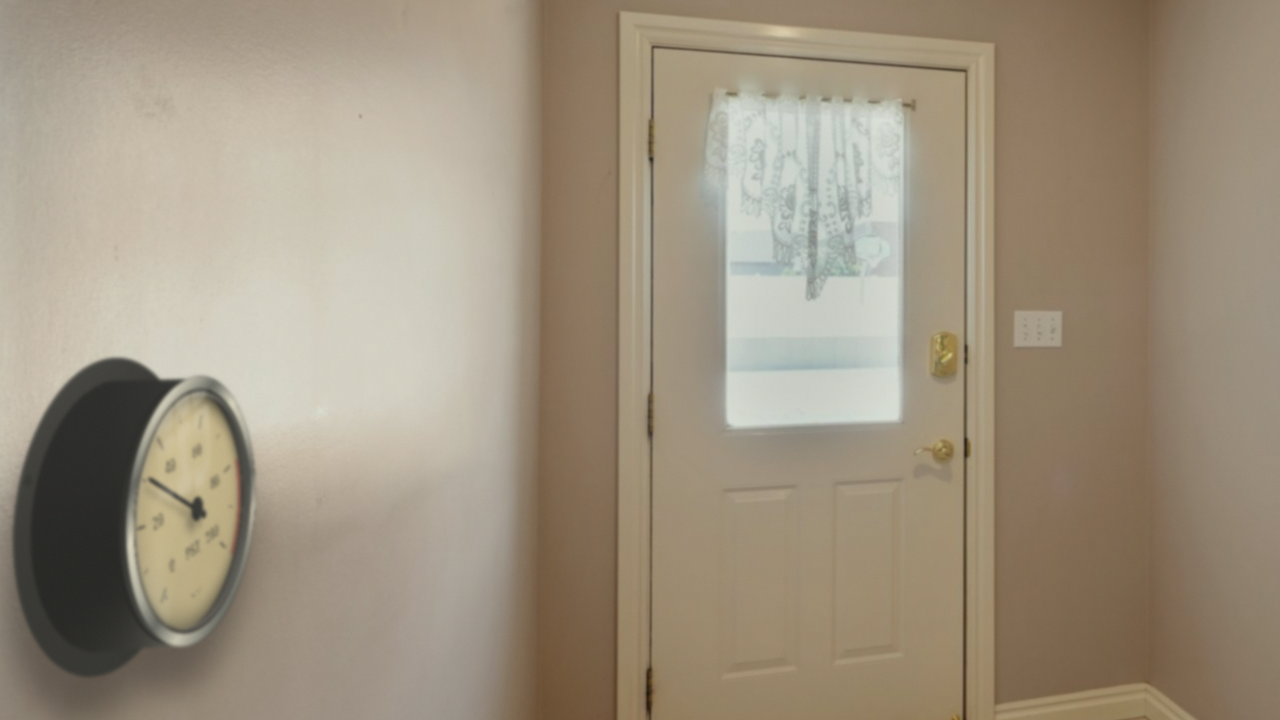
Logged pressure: 30psi
